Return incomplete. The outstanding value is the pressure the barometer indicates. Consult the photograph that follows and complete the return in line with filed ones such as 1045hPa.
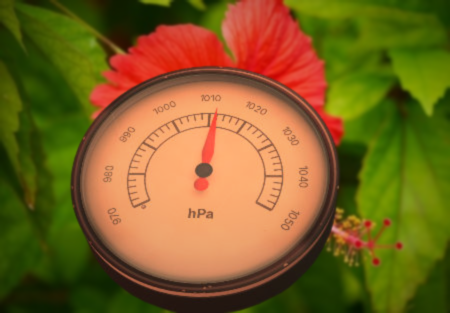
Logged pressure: 1012hPa
